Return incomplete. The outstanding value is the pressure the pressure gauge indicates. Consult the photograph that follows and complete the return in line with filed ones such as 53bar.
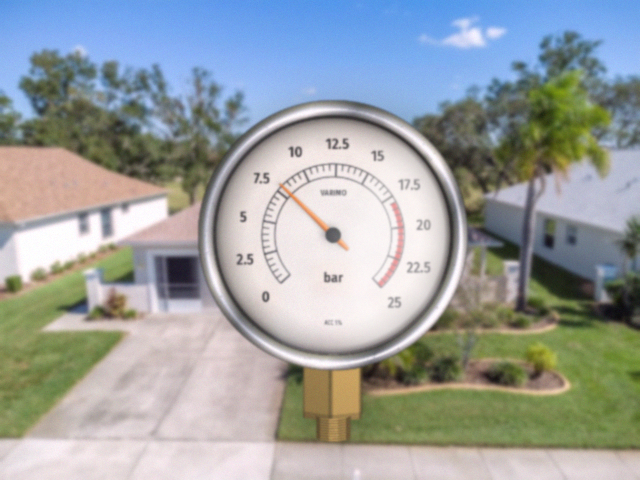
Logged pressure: 8bar
